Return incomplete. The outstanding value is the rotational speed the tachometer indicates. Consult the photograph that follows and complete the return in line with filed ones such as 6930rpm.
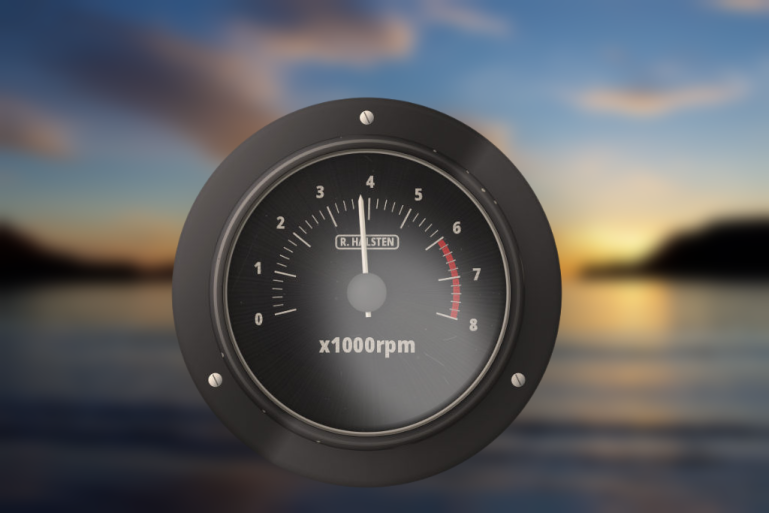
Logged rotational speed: 3800rpm
